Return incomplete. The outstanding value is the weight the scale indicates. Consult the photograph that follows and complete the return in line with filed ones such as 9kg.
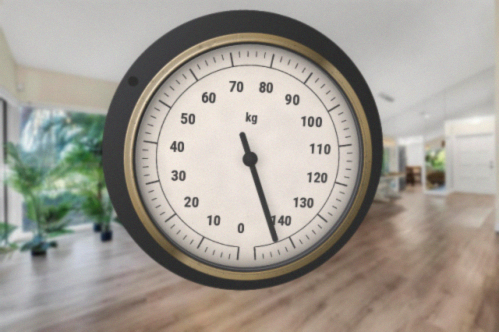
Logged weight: 144kg
